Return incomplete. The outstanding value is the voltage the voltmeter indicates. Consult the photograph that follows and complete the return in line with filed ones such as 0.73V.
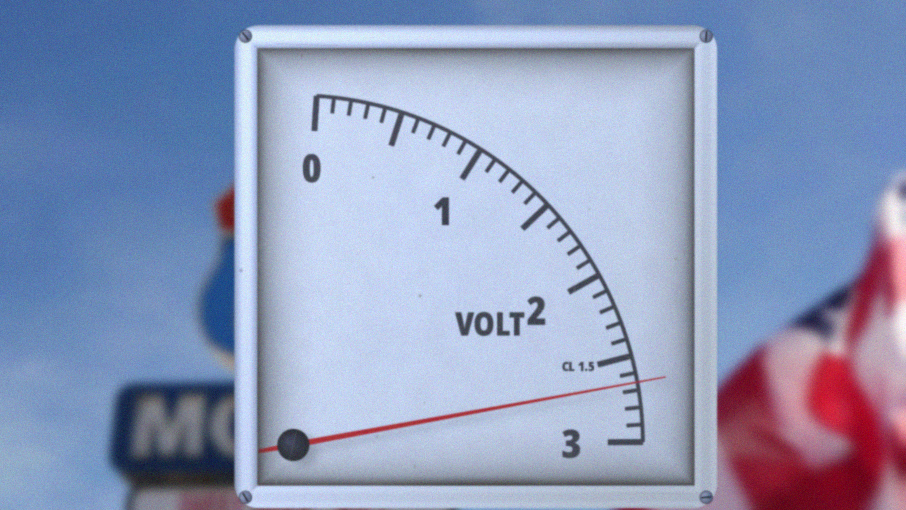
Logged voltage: 2.65V
